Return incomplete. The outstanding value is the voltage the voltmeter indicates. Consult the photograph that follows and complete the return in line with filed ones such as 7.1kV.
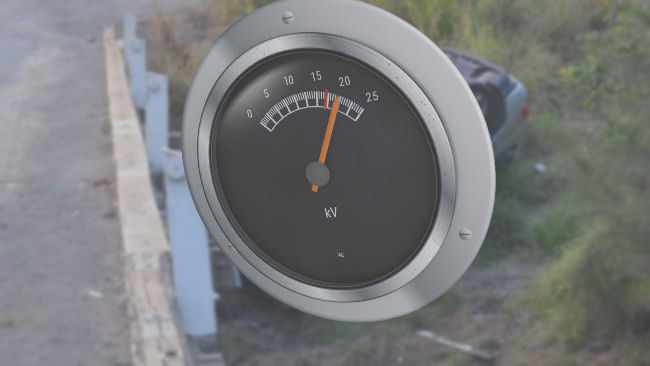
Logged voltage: 20kV
